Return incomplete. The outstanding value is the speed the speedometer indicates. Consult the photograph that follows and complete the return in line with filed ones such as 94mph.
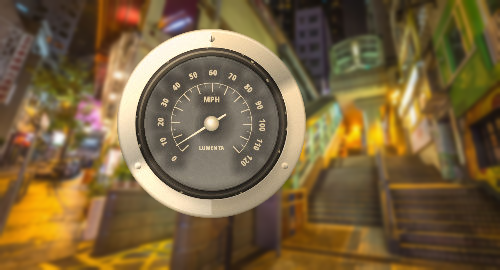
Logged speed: 5mph
